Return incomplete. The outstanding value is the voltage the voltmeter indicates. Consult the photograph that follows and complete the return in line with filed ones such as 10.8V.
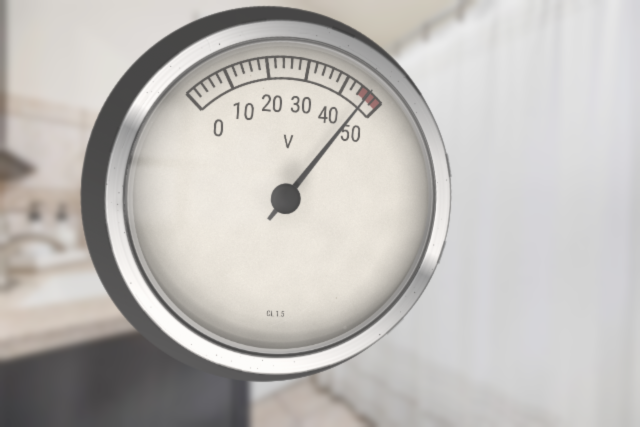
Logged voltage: 46V
